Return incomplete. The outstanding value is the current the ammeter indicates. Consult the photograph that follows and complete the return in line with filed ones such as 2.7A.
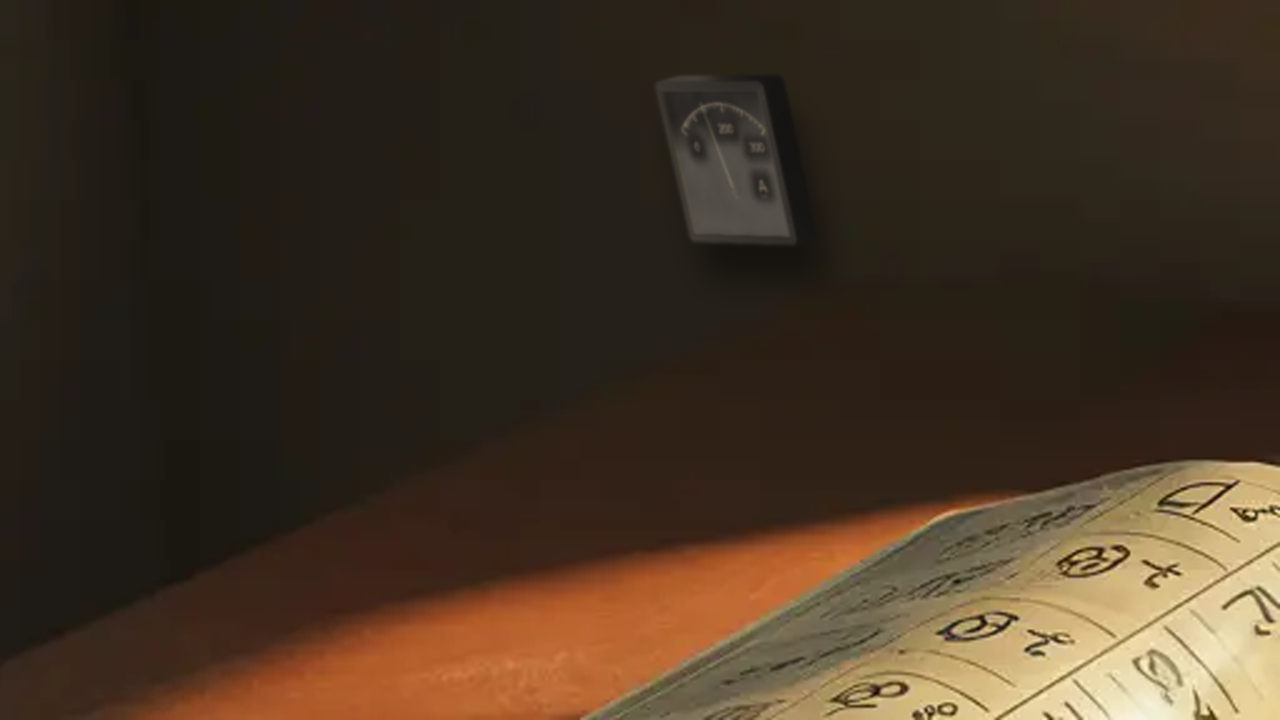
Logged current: 150A
